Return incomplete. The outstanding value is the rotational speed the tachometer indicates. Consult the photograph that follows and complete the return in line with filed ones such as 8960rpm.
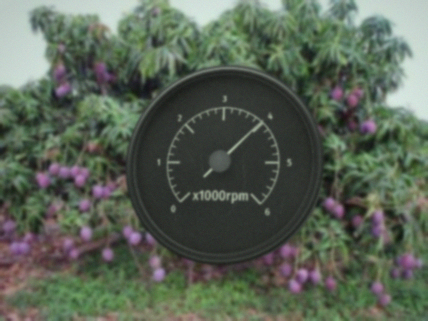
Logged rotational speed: 4000rpm
